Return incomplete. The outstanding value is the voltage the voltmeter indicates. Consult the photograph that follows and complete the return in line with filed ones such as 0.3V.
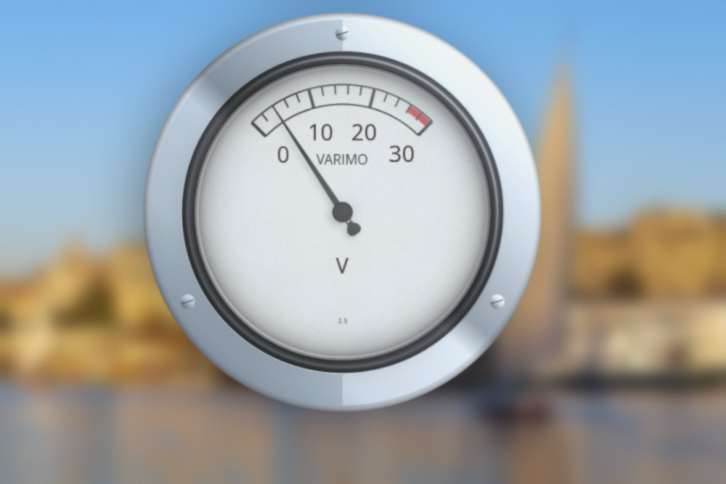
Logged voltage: 4V
